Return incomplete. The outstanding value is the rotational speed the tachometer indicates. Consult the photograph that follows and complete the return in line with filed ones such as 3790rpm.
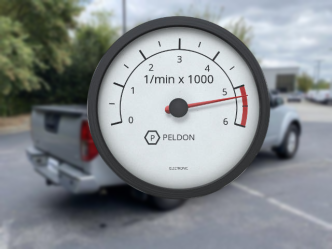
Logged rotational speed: 5250rpm
